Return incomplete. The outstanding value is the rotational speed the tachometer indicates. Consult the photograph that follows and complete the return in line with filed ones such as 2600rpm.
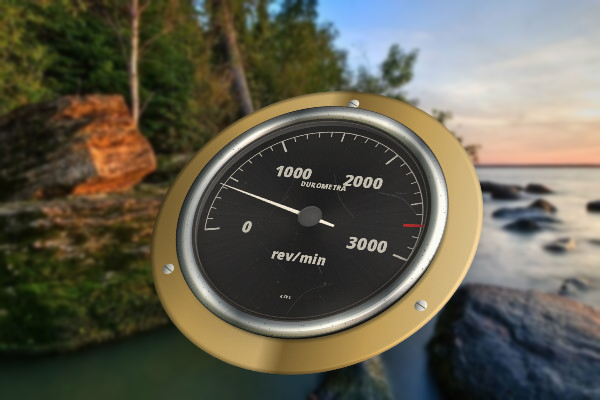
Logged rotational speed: 400rpm
